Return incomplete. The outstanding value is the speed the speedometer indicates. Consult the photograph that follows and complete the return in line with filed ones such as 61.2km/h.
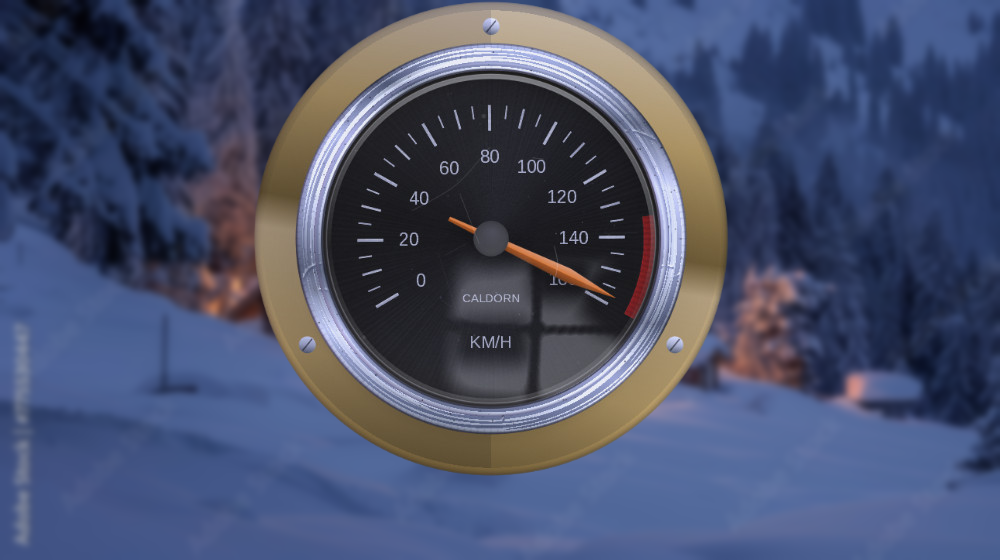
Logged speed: 157.5km/h
